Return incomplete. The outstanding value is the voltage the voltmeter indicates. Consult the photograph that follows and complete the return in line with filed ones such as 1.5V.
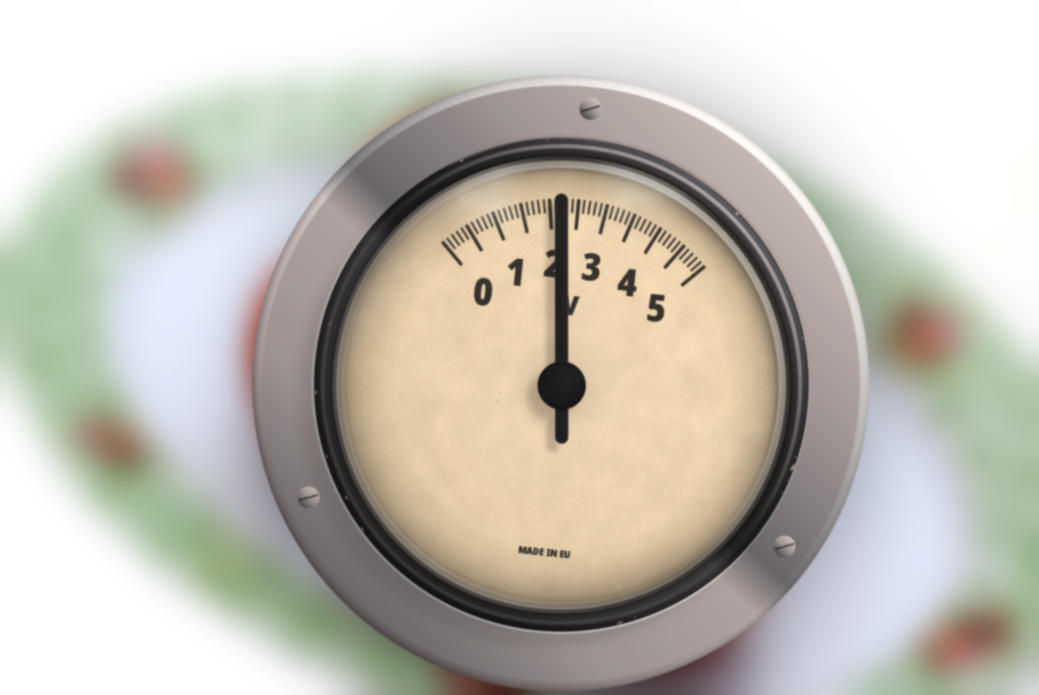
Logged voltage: 2.2V
